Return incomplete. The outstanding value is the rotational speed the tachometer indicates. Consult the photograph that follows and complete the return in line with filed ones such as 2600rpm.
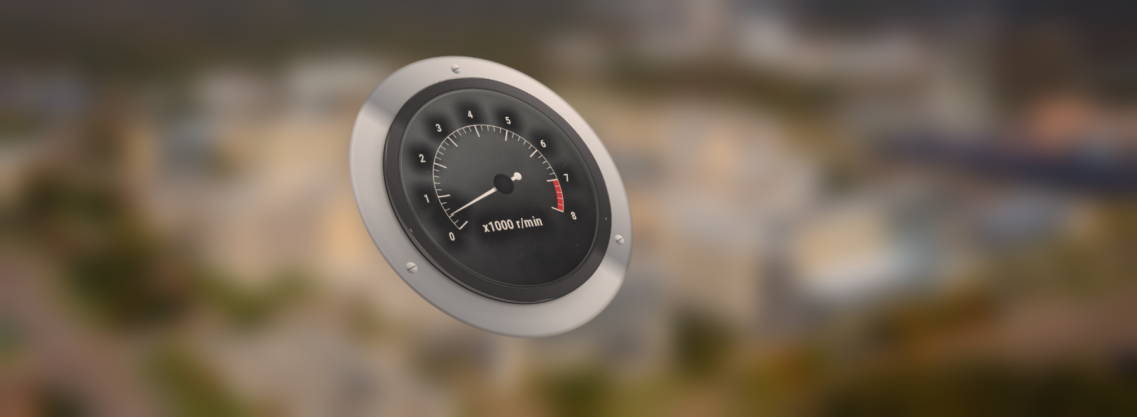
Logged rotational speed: 400rpm
